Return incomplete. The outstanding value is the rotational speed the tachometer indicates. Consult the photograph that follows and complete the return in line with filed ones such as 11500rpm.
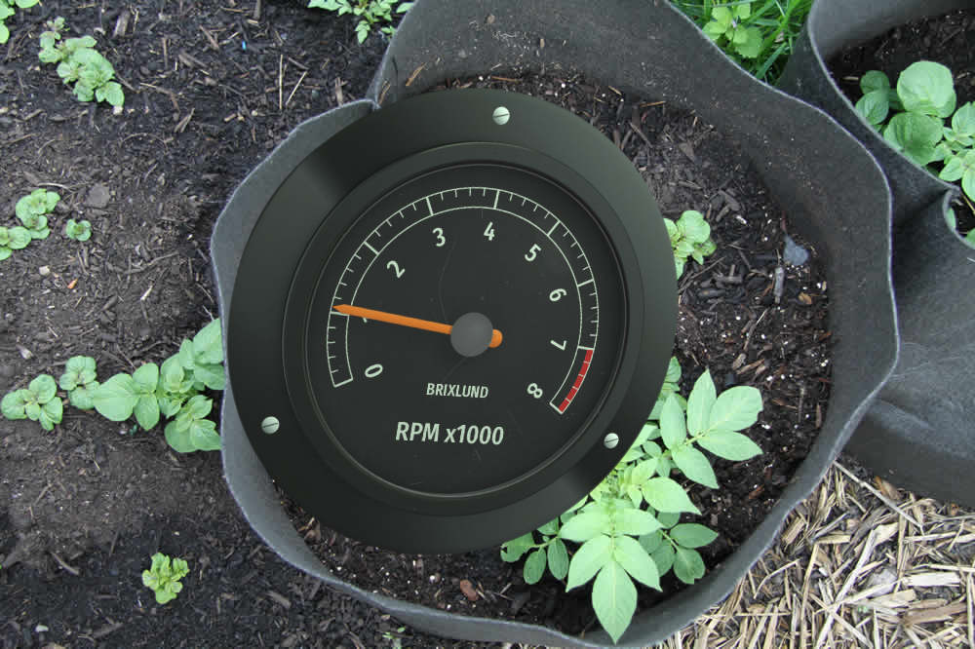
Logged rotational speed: 1100rpm
